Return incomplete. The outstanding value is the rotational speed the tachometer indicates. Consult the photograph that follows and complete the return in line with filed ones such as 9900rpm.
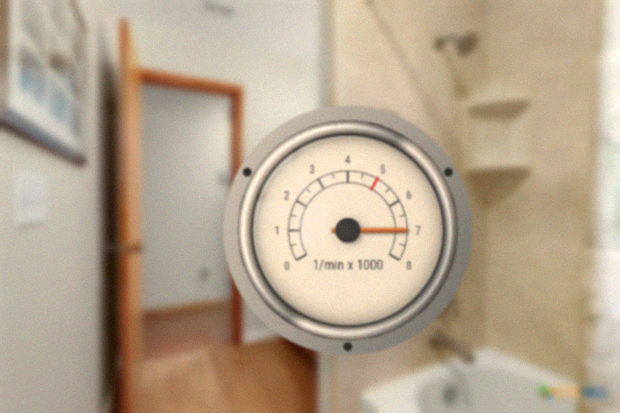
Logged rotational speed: 7000rpm
